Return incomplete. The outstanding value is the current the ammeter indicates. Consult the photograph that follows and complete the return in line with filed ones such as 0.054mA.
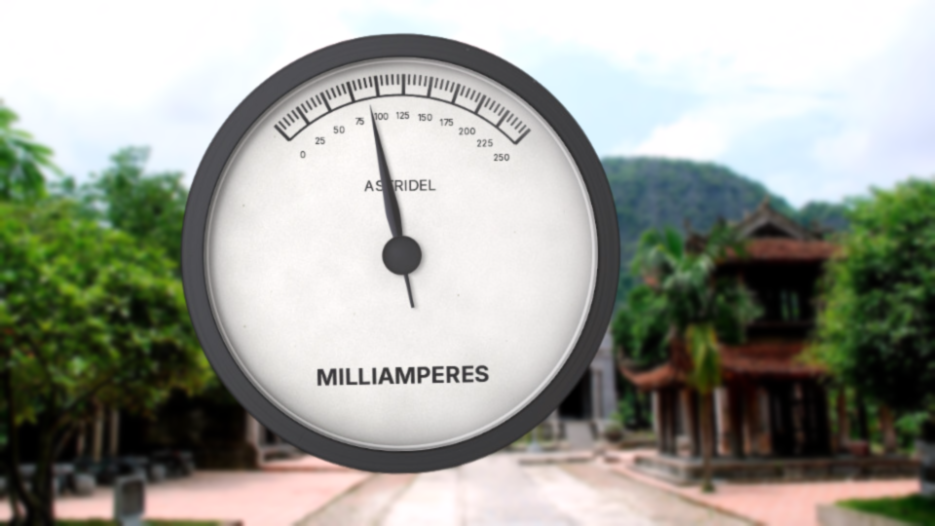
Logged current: 90mA
